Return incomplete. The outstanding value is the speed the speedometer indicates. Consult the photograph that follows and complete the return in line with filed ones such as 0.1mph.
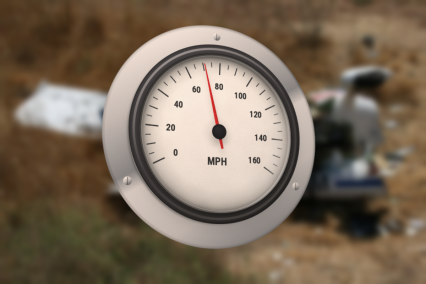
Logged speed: 70mph
